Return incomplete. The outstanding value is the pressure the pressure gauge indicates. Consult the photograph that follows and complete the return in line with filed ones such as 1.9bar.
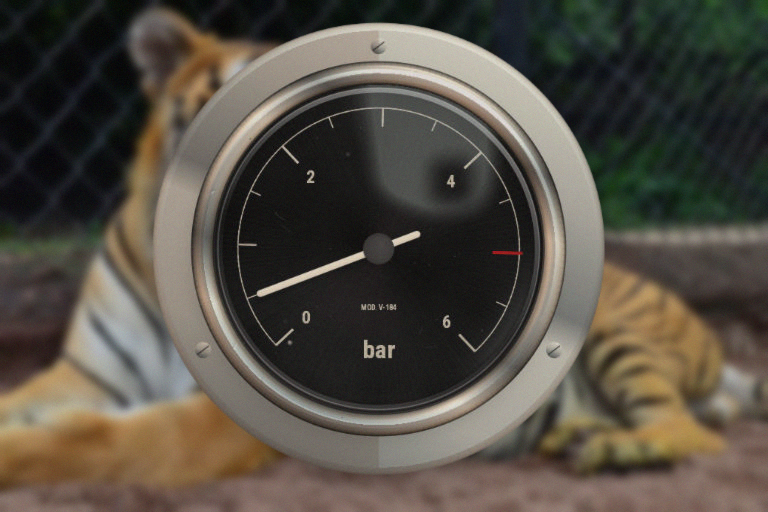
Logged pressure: 0.5bar
